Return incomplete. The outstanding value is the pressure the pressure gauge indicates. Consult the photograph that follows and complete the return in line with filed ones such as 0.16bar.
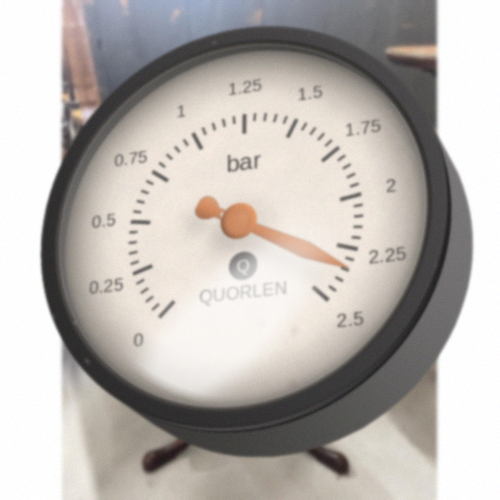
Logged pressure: 2.35bar
